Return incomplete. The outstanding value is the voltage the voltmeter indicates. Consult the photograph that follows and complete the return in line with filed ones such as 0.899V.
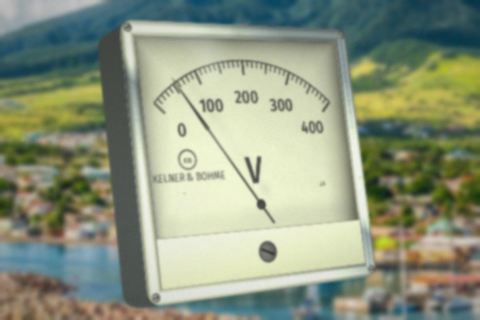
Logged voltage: 50V
